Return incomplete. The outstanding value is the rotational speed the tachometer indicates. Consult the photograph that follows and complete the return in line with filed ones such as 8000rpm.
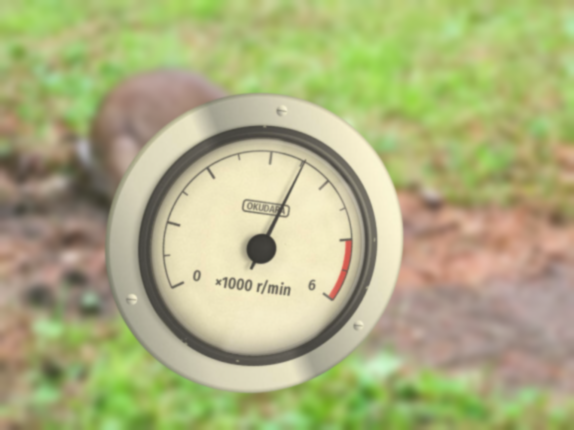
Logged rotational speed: 3500rpm
